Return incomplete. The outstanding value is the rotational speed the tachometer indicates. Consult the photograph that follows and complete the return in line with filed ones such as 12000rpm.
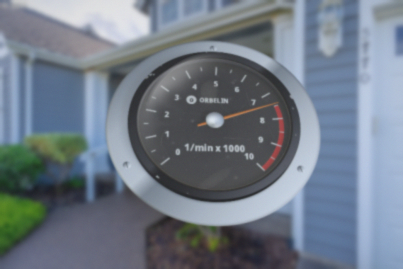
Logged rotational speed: 7500rpm
